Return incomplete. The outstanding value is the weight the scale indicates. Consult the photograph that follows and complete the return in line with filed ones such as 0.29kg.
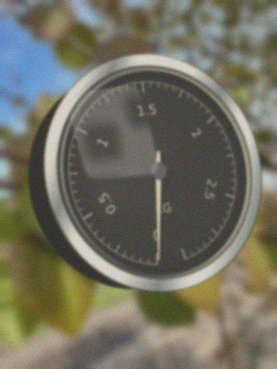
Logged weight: 0kg
